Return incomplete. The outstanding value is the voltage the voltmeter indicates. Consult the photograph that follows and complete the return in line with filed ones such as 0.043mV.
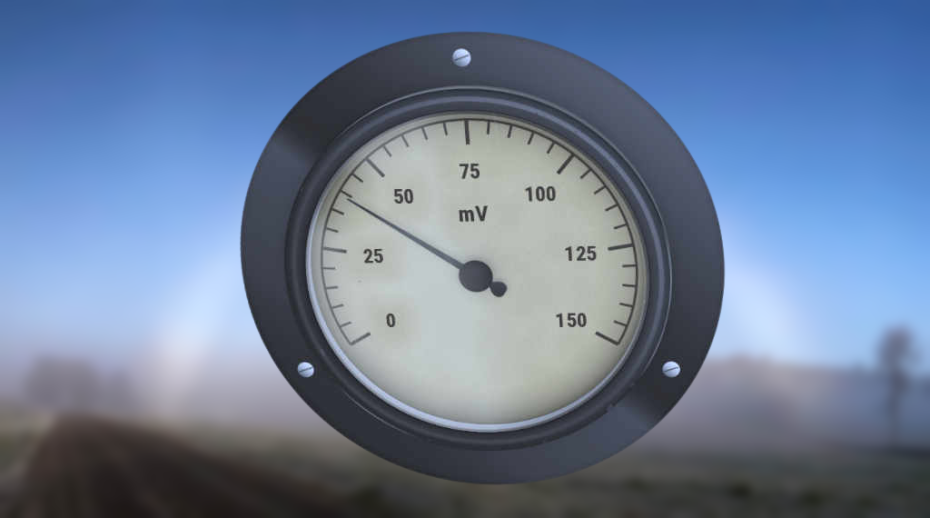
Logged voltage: 40mV
